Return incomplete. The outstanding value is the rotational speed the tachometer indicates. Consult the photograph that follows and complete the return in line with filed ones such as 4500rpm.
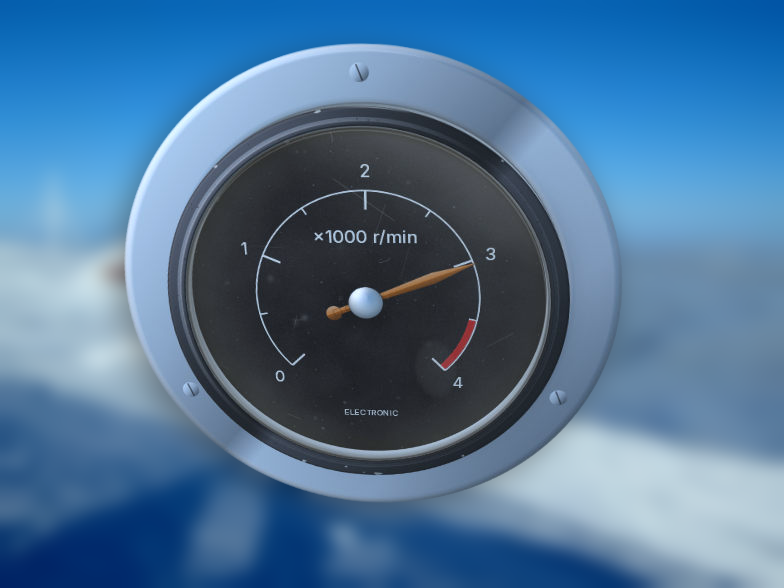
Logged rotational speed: 3000rpm
